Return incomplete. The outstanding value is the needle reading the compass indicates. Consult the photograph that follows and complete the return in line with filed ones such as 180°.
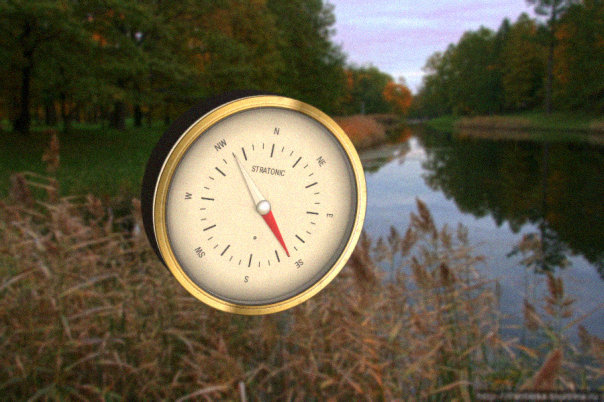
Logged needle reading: 140°
